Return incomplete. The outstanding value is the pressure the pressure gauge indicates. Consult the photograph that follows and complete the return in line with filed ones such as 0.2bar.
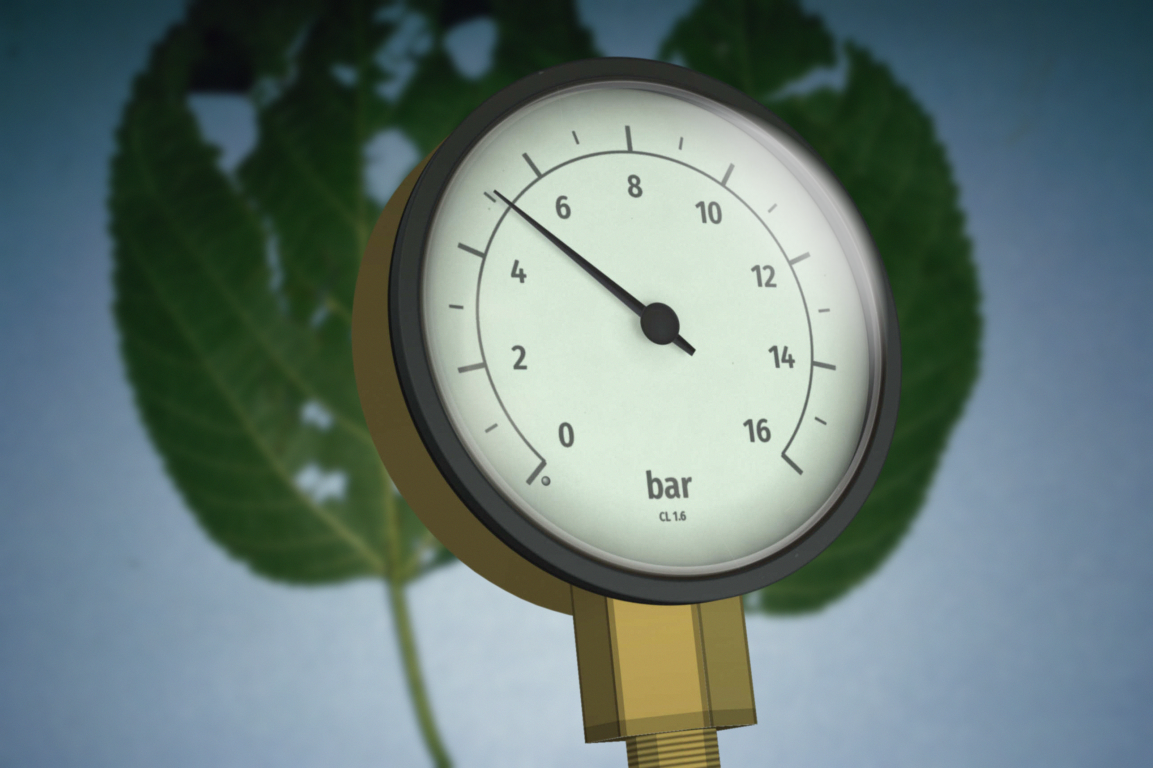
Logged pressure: 5bar
